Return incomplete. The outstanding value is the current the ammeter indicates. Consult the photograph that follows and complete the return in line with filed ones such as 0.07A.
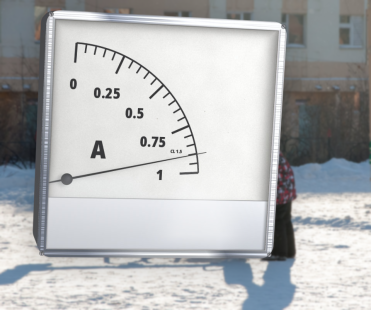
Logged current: 0.9A
